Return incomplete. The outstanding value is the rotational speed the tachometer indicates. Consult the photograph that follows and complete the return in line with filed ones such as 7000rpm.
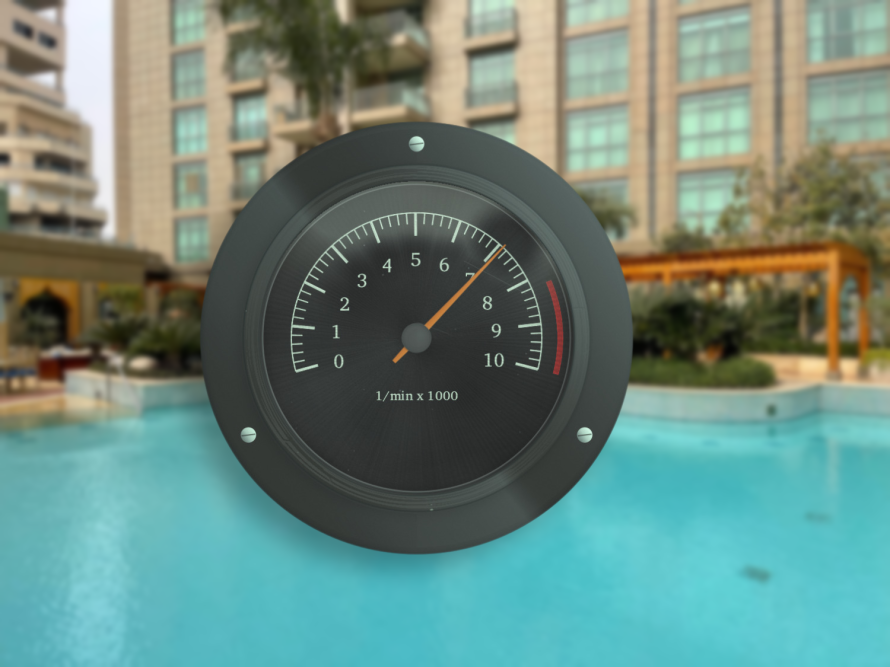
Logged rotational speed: 7100rpm
